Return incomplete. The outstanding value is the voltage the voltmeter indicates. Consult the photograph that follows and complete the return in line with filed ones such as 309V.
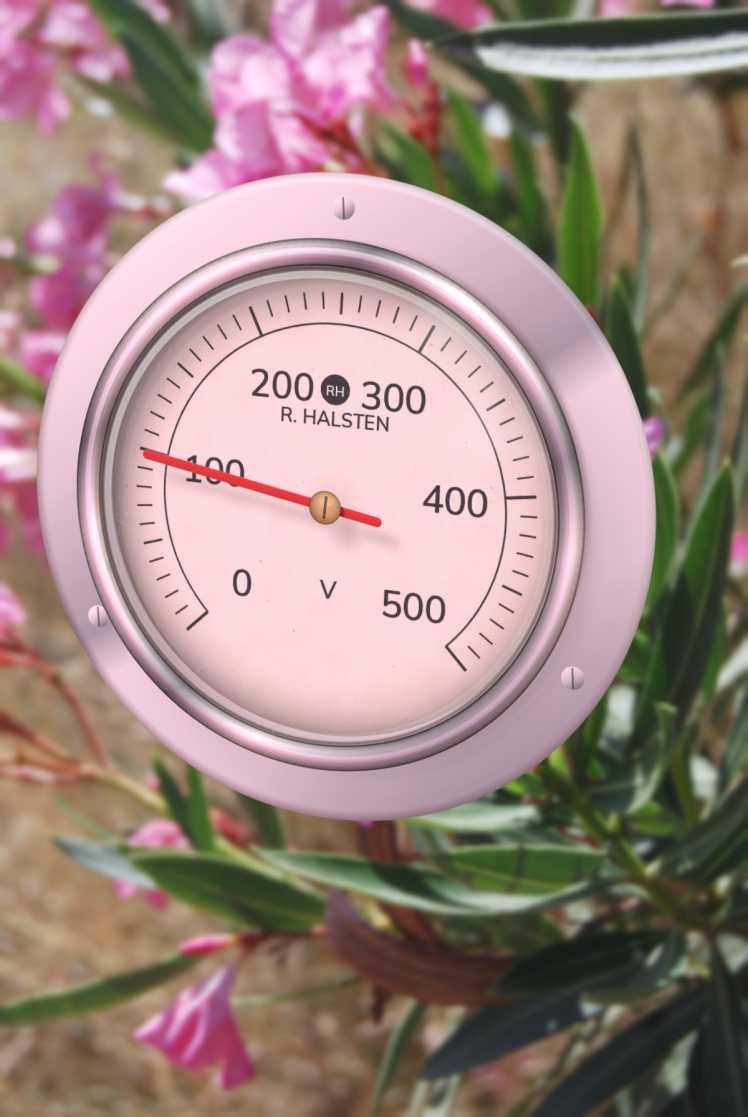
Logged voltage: 100V
